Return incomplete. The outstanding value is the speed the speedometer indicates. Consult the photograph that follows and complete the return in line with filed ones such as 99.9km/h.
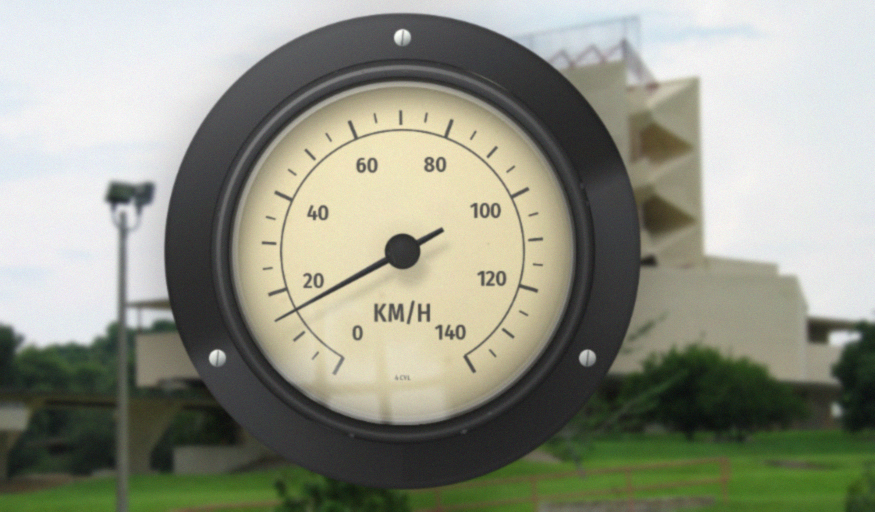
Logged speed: 15km/h
